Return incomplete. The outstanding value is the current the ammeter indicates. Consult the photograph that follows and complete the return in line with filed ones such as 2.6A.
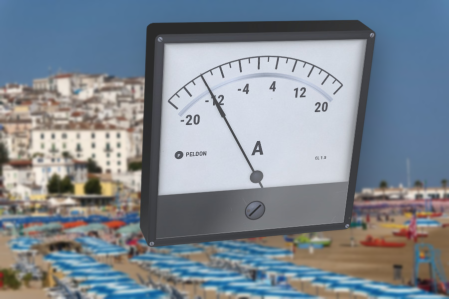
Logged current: -12A
